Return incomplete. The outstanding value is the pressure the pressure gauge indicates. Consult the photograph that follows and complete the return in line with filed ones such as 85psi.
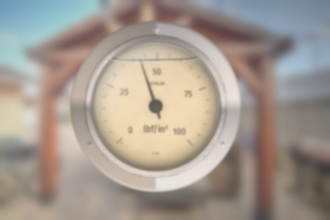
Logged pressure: 42.5psi
